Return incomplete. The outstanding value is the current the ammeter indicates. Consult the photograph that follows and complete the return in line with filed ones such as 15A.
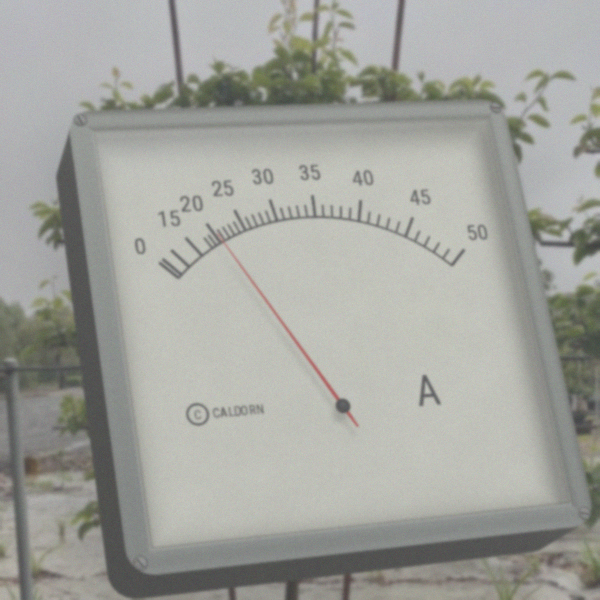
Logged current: 20A
